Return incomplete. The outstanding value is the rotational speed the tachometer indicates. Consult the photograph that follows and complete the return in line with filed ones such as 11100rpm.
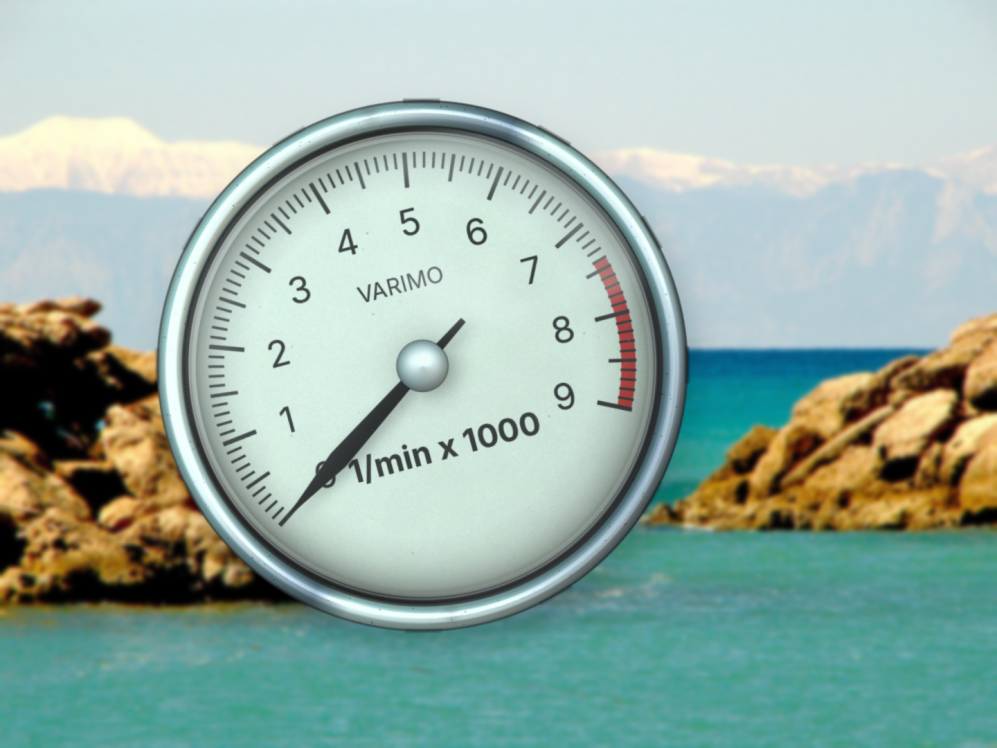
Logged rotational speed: 0rpm
